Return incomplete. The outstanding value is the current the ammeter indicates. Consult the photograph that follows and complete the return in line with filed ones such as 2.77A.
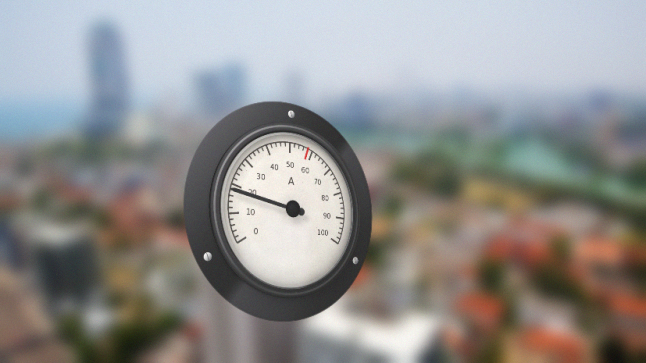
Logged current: 18A
